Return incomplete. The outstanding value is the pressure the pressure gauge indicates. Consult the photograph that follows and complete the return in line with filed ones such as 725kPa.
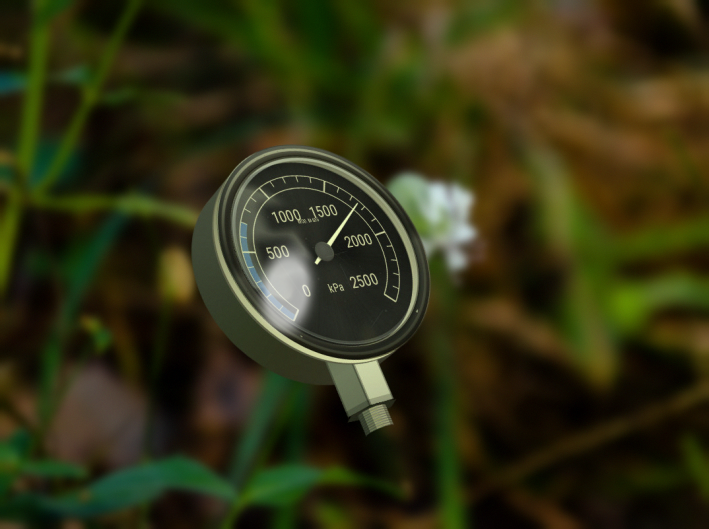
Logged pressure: 1750kPa
